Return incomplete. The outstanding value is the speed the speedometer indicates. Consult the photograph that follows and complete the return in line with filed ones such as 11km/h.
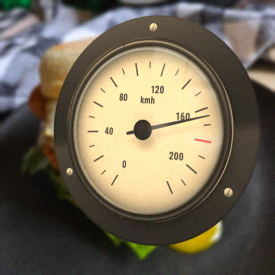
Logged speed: 165km/h
